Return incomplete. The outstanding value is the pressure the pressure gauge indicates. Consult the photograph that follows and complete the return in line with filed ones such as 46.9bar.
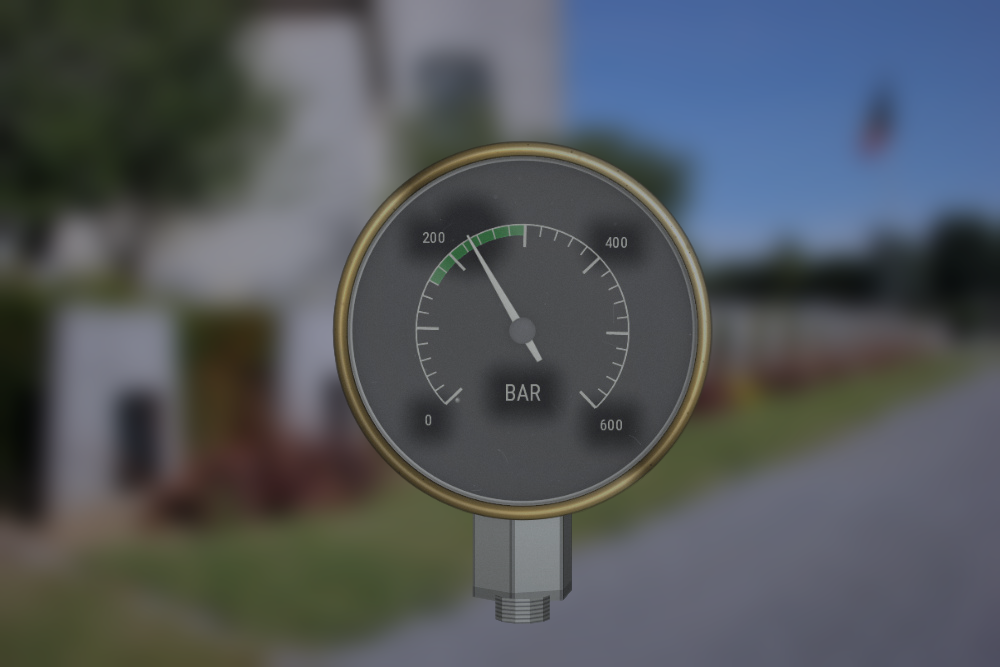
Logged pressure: 230bar
